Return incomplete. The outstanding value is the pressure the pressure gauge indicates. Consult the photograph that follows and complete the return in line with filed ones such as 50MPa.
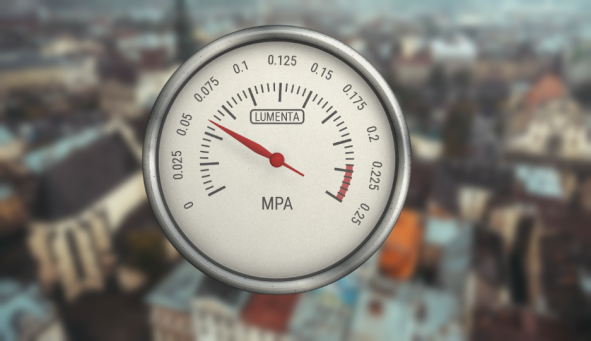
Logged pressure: 0.06MPa
